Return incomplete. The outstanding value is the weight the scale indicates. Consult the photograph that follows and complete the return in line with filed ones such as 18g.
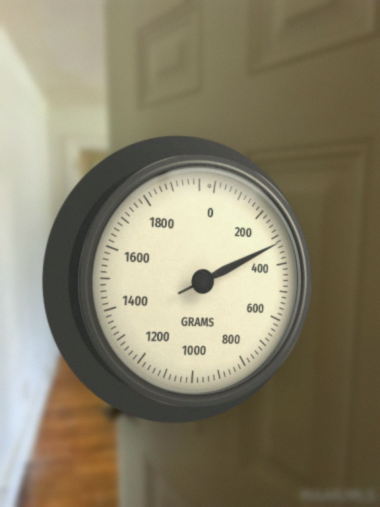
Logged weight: 320g
